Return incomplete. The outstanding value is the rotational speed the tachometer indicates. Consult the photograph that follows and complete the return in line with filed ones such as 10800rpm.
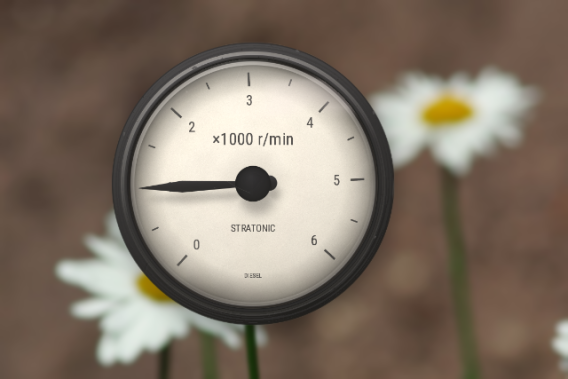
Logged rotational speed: 1000rpm
